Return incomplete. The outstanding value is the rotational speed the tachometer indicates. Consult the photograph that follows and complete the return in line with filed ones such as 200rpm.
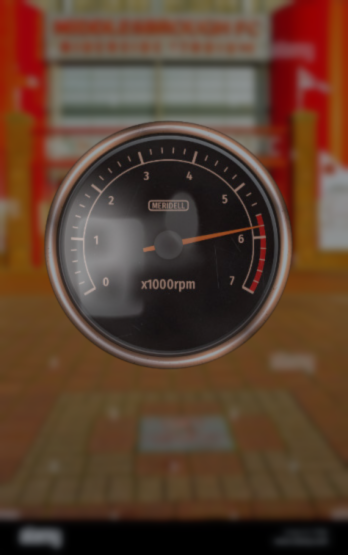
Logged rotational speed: 5800rpm
